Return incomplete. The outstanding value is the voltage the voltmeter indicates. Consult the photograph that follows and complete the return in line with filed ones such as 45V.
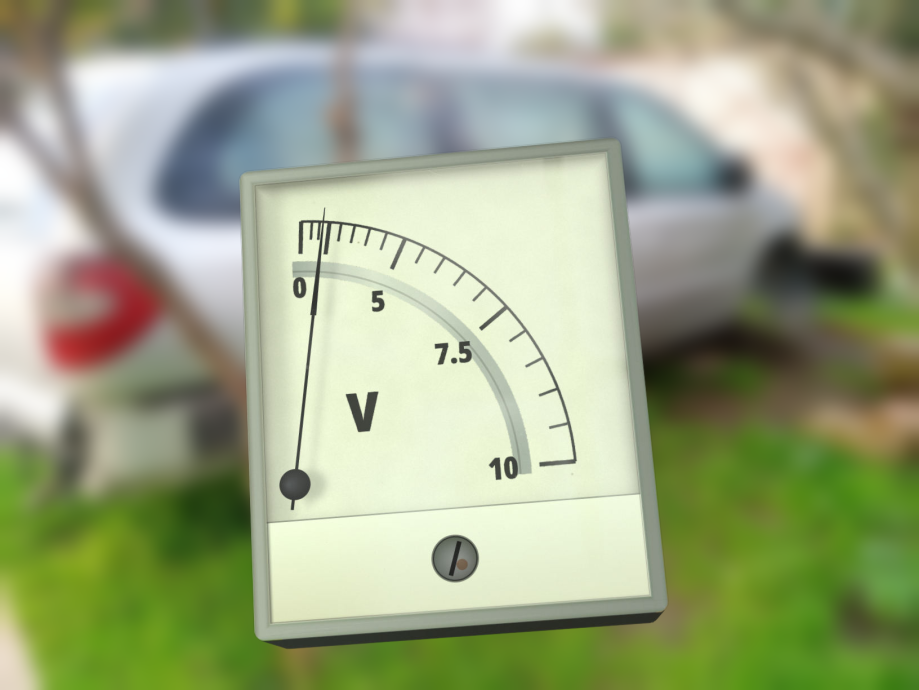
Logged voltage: 2.25V
